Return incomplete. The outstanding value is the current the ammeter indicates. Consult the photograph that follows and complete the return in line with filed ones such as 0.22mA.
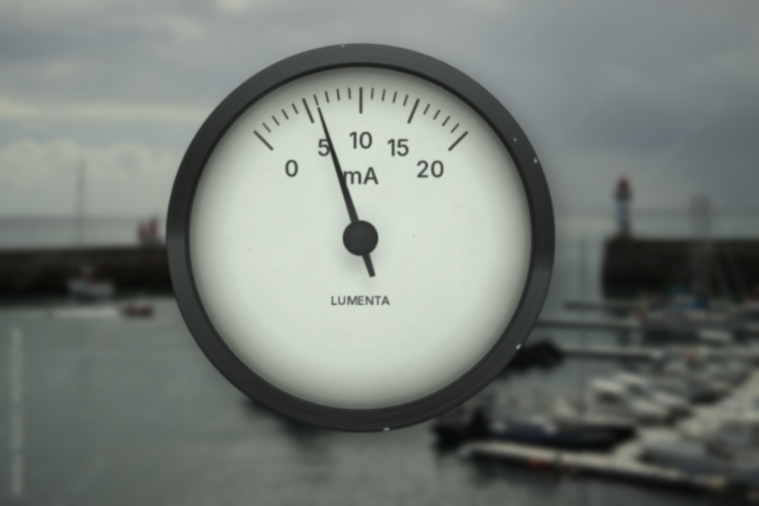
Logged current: 6mA
